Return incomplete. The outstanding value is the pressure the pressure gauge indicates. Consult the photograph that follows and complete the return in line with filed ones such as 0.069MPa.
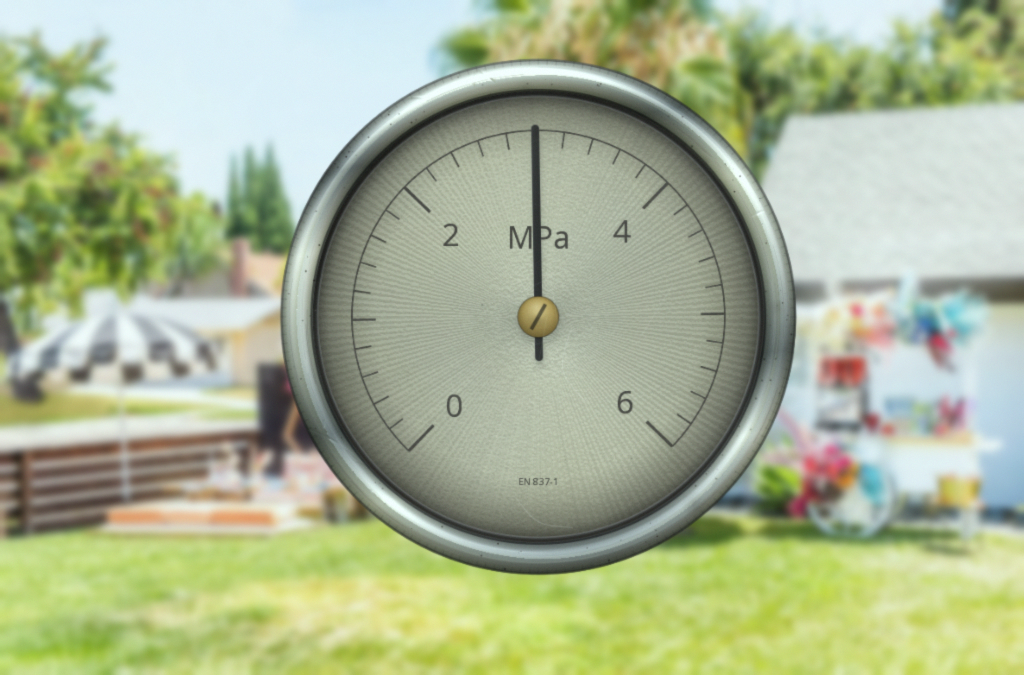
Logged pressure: 3MPa
